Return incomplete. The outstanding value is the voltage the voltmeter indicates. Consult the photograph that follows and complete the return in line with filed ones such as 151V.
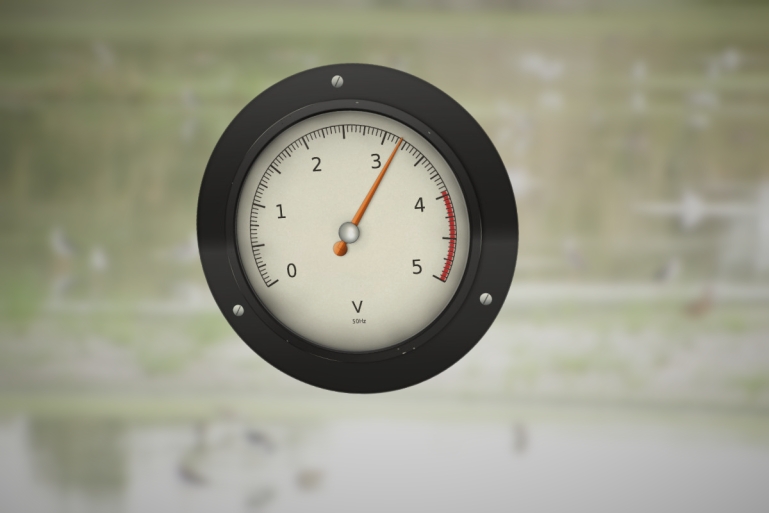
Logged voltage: 3.2V
